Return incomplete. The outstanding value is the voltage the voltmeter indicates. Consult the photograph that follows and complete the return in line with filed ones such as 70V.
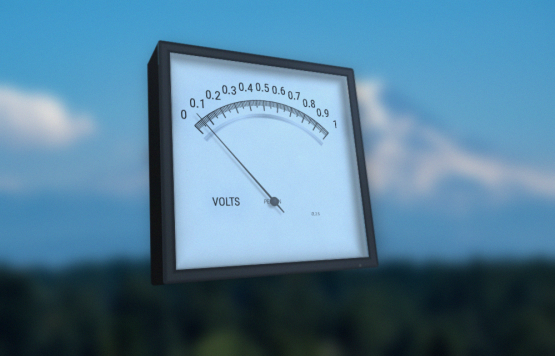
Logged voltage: 0.05V
